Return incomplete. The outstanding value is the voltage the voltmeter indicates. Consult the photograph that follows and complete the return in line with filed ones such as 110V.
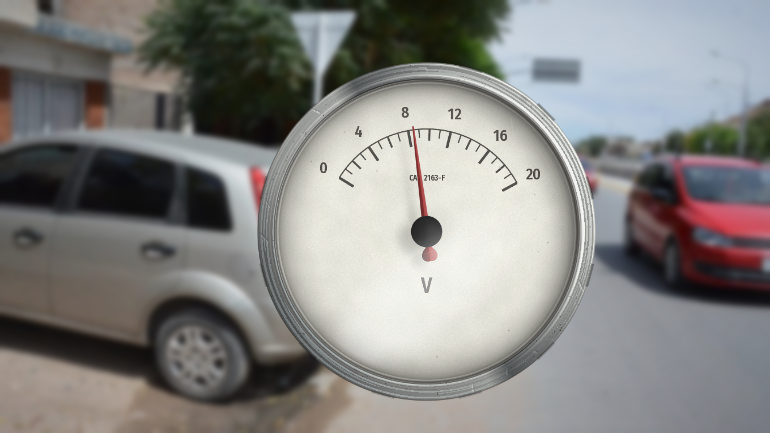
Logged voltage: 8.5V
